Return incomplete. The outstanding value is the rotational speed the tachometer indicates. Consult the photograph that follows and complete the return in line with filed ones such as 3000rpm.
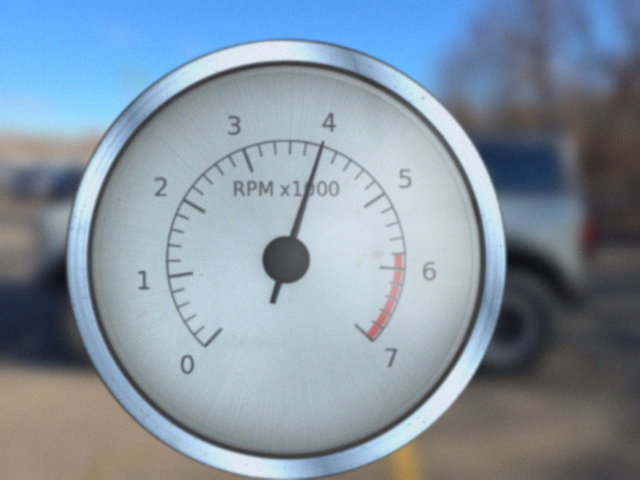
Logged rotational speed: 4000rpm
